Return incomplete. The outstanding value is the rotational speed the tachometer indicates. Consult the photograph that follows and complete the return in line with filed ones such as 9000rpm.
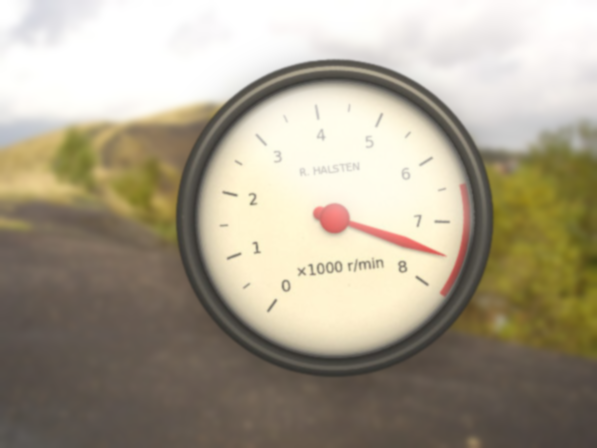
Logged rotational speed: 7500rpm
